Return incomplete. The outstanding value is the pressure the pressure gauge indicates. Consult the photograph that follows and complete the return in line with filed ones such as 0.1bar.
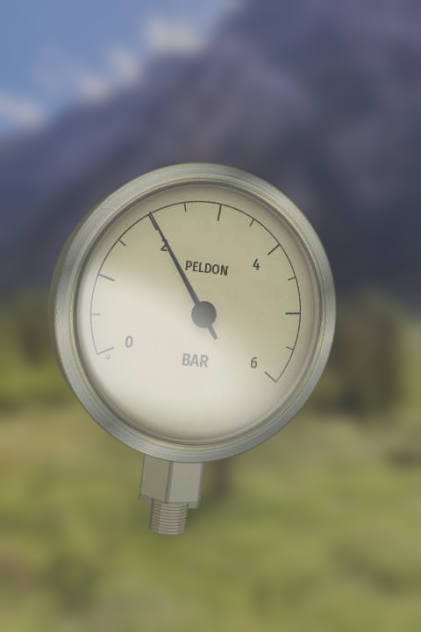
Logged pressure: 2bar
